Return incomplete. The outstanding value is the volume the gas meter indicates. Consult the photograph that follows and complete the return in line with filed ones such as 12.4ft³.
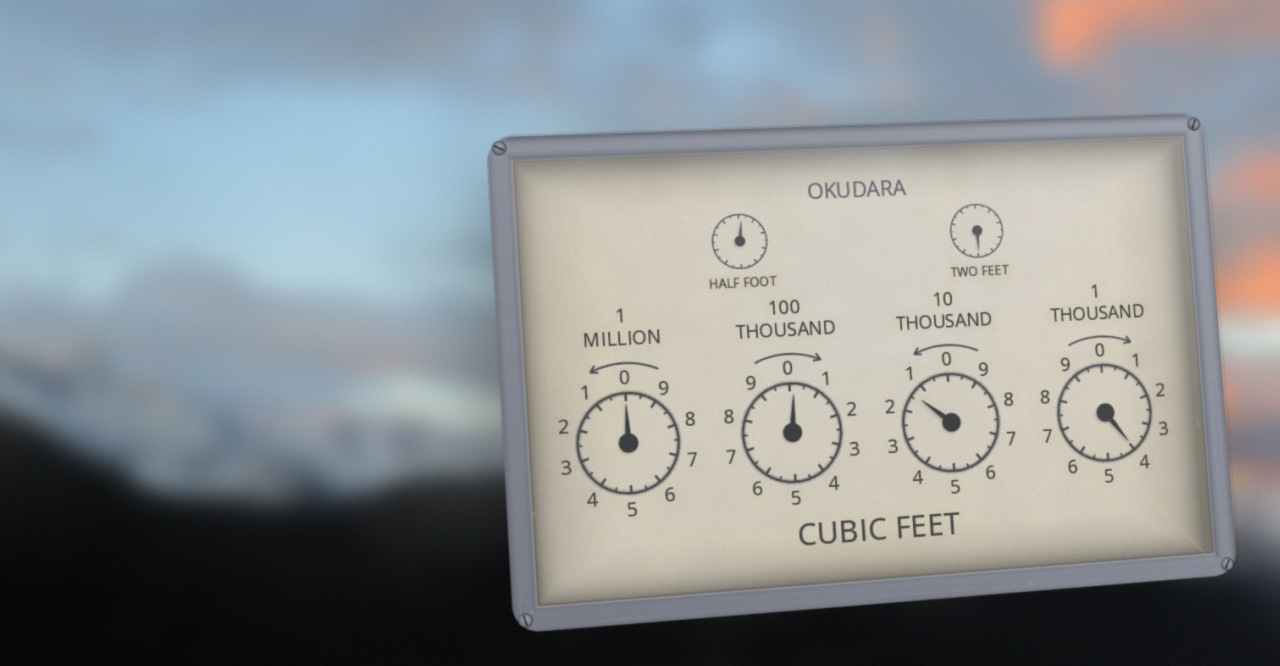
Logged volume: 1400ft³
